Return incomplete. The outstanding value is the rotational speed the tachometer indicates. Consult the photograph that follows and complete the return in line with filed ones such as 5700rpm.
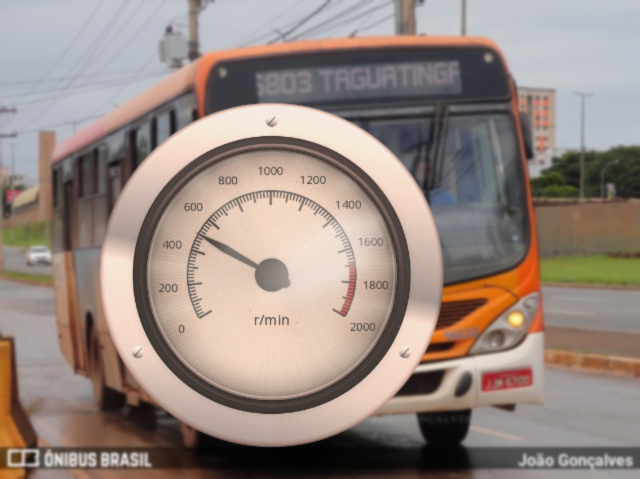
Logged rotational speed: 500rpm
